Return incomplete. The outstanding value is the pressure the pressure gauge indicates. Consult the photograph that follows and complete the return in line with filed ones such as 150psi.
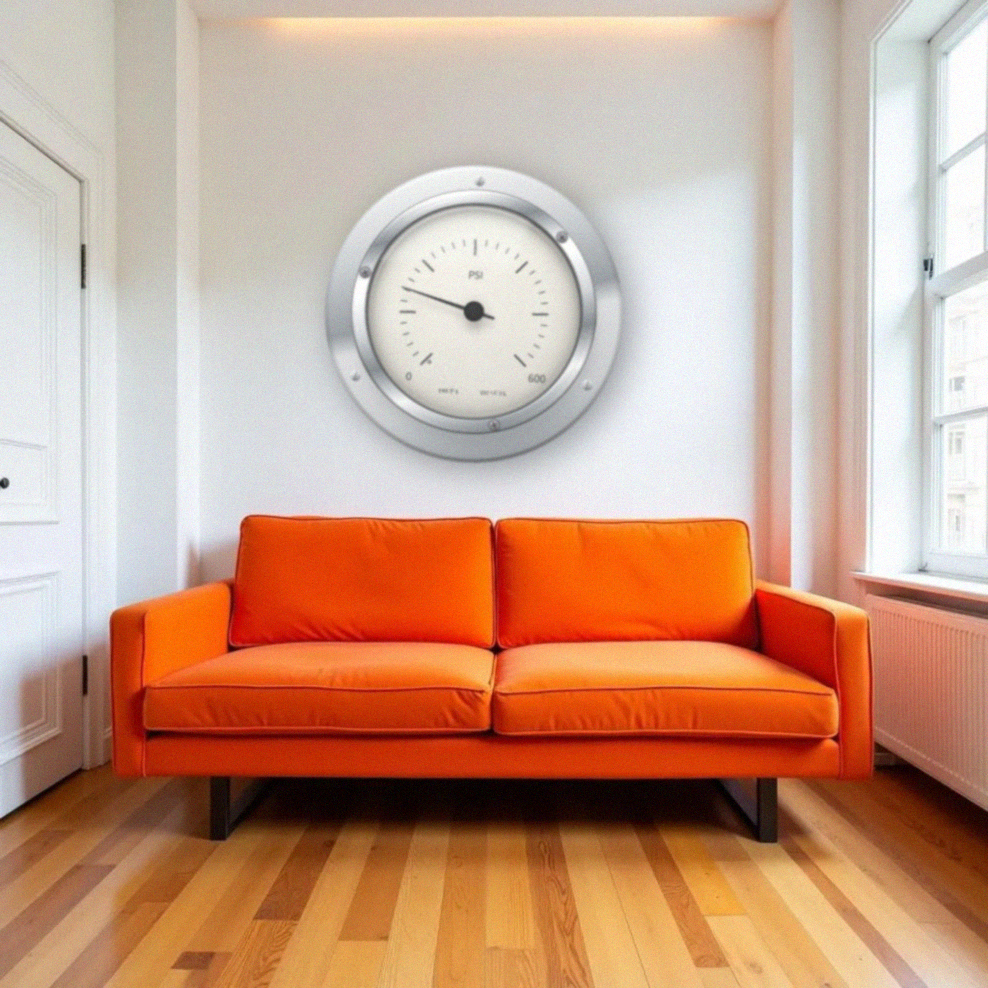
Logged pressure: 140psi
